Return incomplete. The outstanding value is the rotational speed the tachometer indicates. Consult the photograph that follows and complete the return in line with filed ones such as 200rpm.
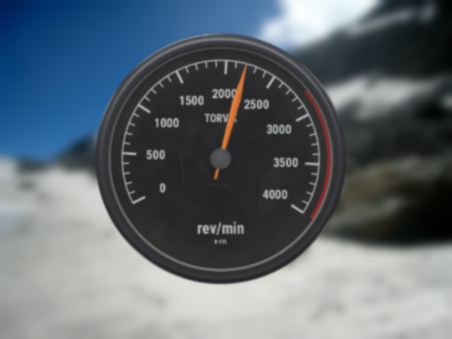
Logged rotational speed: 2200rpm
